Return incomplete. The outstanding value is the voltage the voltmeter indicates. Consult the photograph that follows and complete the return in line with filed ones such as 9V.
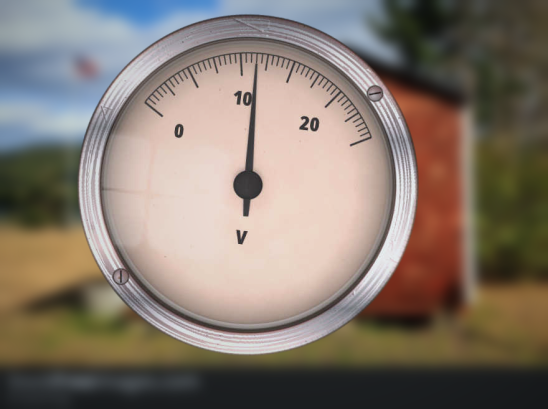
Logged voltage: 11.5V
